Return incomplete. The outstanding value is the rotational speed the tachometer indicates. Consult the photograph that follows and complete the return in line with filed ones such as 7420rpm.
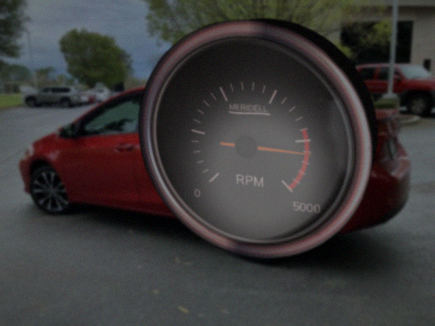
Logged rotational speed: 4200rpm
